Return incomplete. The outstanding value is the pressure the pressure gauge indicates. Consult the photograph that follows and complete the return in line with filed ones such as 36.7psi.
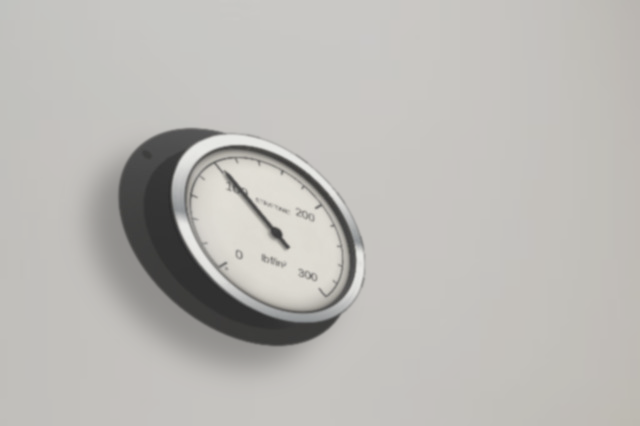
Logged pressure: 100psi
